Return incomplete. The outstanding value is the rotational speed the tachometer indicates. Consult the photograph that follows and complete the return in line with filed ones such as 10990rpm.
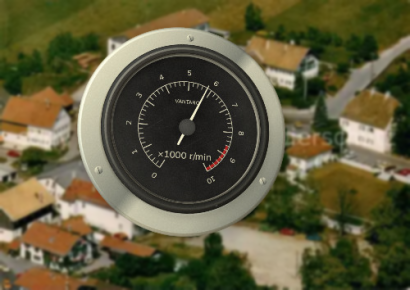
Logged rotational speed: 5800rpm
